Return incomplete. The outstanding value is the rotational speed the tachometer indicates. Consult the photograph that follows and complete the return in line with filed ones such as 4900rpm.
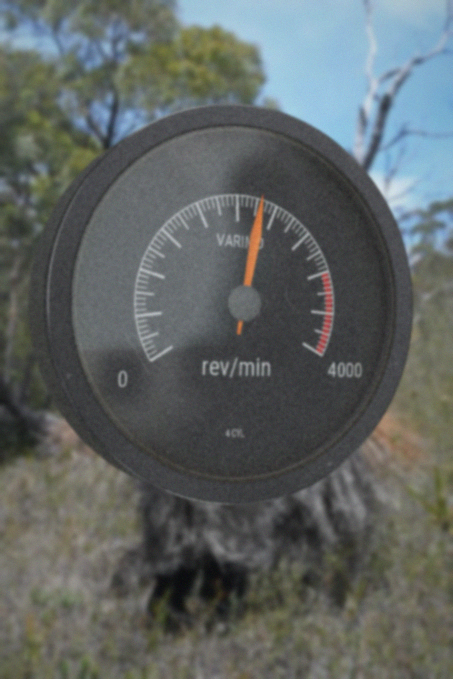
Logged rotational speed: 2200rpm
